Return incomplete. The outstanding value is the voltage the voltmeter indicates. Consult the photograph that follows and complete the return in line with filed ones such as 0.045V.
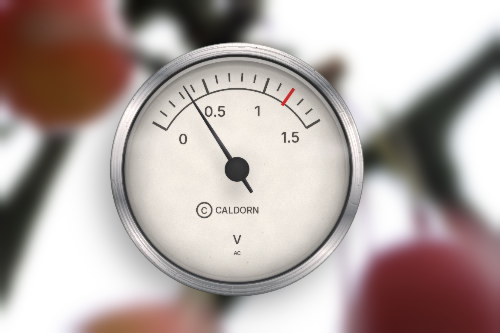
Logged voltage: 0.35V
